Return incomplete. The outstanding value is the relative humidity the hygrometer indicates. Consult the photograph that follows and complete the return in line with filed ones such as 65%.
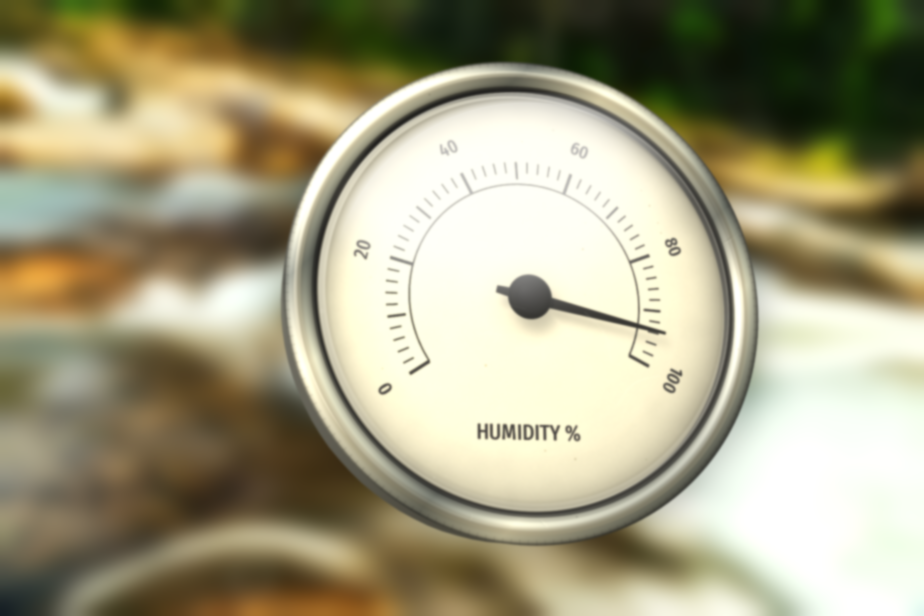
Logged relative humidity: 94%
